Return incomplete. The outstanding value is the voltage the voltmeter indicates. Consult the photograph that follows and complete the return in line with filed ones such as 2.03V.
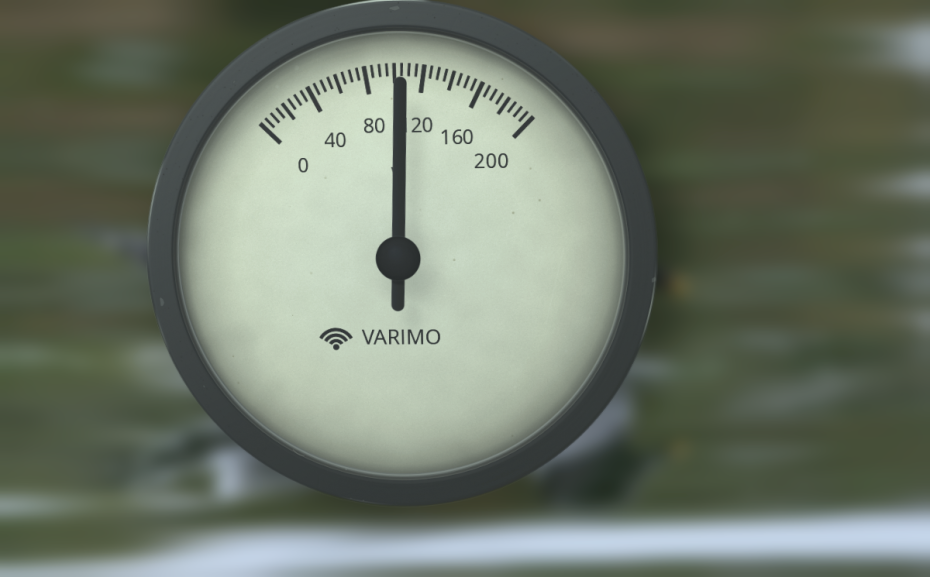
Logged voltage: 105V
